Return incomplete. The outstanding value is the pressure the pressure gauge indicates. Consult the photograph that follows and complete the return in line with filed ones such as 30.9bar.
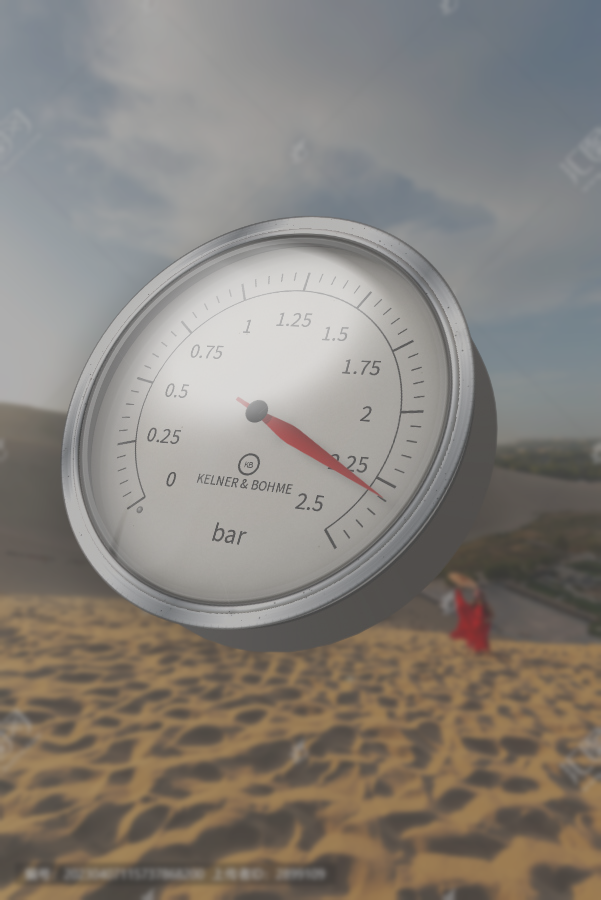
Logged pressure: 2.3bar
